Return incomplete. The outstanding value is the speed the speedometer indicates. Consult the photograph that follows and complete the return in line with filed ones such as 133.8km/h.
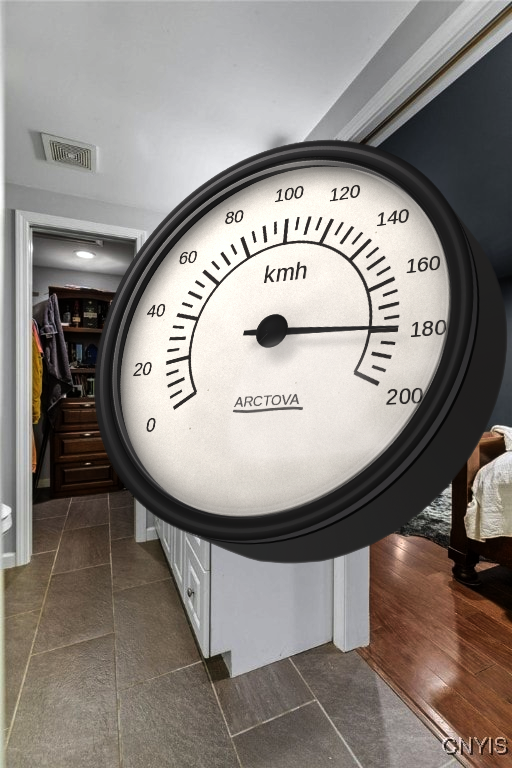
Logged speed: 180km/h
